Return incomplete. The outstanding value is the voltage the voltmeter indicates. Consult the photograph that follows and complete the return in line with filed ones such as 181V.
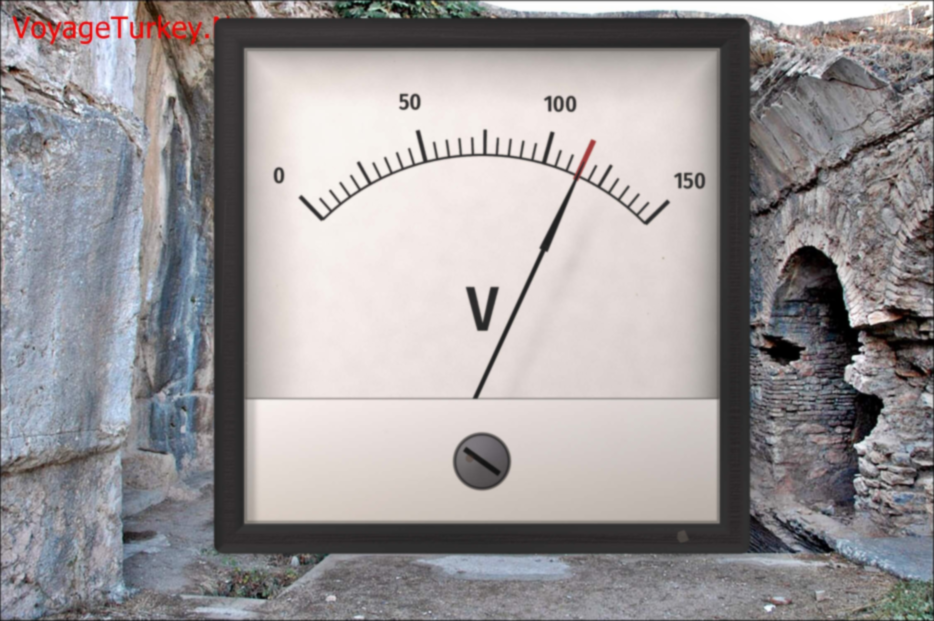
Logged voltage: 115V
